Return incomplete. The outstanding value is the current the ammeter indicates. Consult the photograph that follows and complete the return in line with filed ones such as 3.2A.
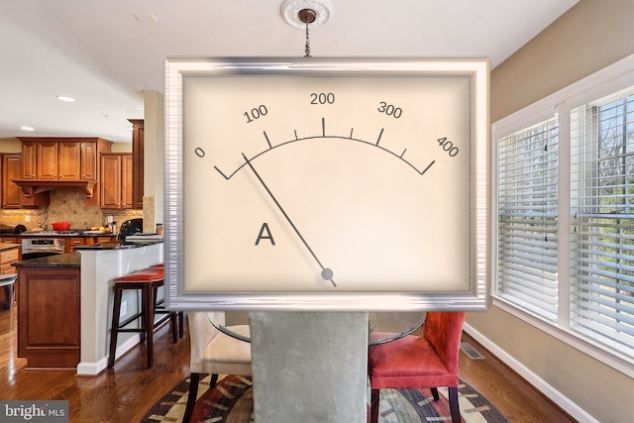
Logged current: 50A
